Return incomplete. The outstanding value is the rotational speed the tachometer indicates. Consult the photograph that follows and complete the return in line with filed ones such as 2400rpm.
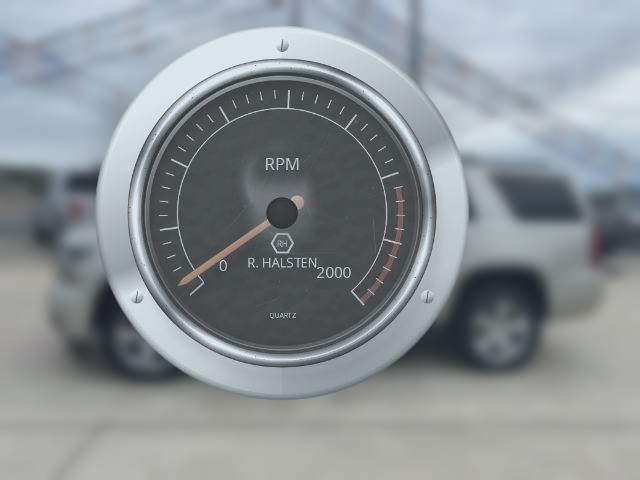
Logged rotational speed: 50rpm
